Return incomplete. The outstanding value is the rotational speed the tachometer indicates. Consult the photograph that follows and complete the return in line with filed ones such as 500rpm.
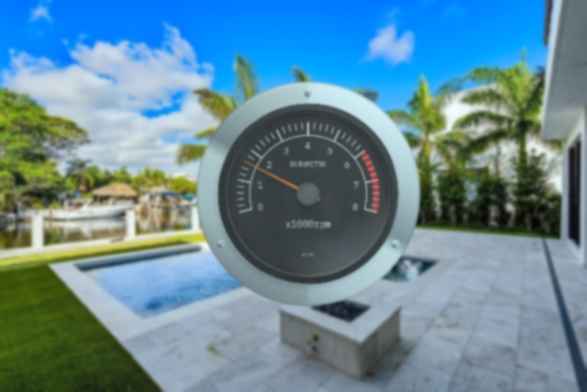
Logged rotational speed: 1600rpm
